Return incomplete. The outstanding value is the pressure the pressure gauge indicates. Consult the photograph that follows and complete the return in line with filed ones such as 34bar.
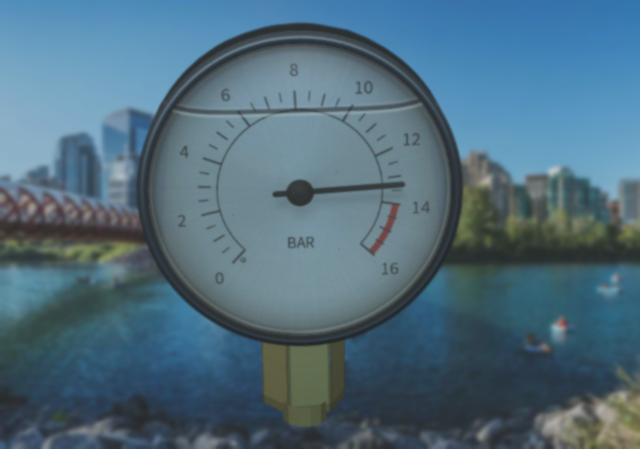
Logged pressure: 13.25bar
